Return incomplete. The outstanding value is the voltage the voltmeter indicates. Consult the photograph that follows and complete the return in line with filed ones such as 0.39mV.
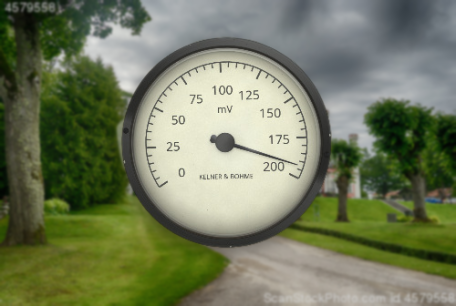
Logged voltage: 192.5mV
